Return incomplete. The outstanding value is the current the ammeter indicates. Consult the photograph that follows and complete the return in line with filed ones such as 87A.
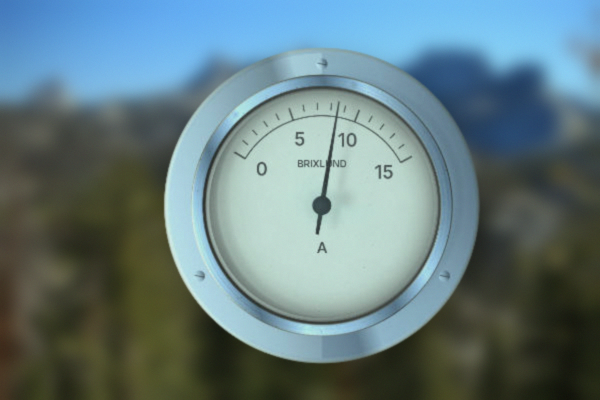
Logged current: 8.5A
